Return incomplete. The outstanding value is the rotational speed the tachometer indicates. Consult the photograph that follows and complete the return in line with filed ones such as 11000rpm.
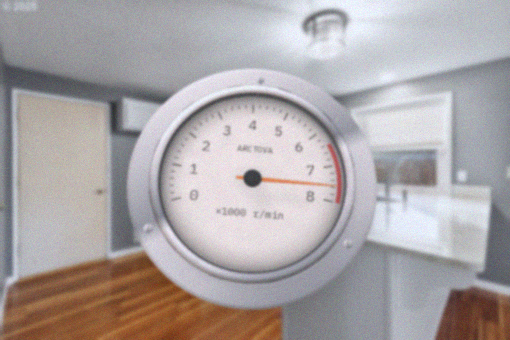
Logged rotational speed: 7600rpm
